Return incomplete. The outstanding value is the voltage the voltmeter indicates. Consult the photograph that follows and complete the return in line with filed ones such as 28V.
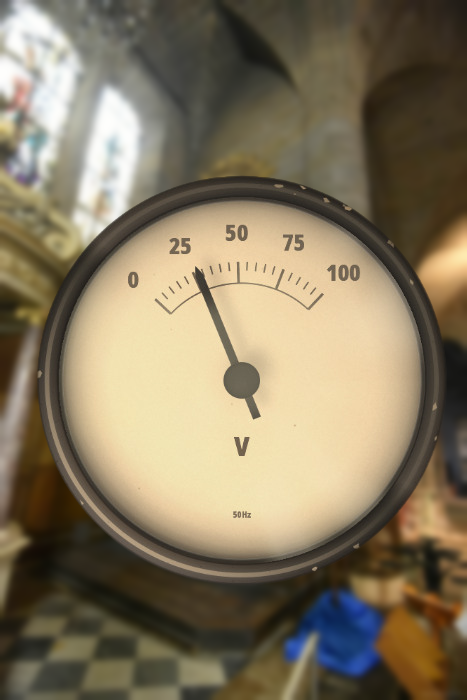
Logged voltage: 27.5V
